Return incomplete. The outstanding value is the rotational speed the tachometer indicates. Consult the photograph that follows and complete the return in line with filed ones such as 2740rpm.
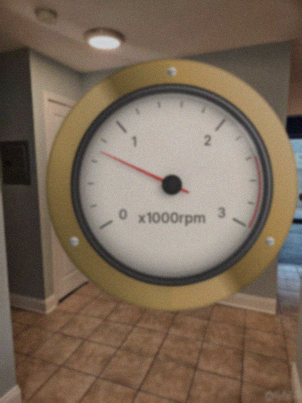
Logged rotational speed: 700rpm
